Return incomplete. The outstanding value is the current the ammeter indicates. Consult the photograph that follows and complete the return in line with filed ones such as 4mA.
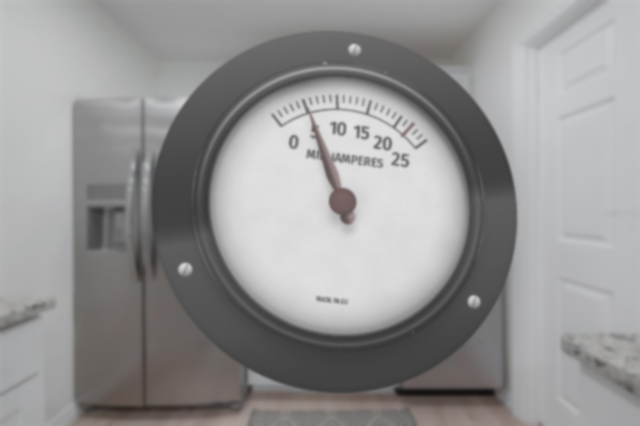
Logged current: 5mA
